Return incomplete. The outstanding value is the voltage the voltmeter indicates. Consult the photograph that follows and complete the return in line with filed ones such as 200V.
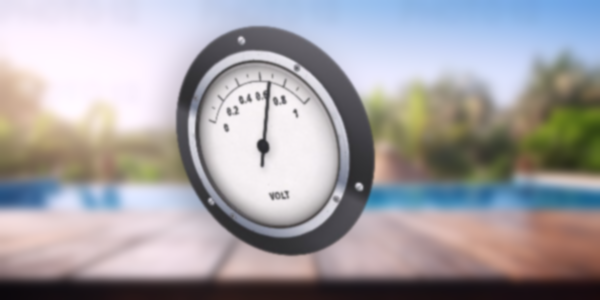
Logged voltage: 0.7V
